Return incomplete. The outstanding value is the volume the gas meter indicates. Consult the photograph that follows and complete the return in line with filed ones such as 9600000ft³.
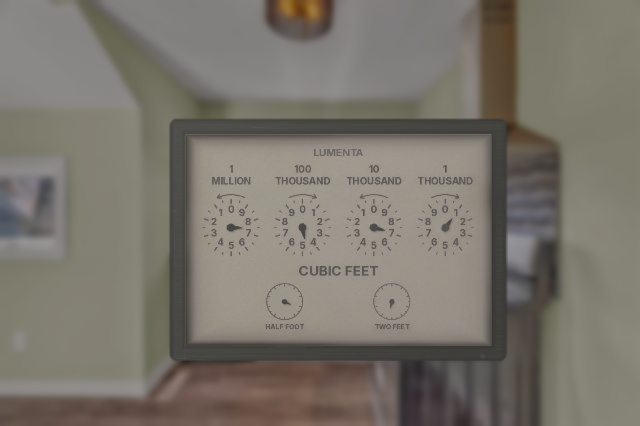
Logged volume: 747100ft³
